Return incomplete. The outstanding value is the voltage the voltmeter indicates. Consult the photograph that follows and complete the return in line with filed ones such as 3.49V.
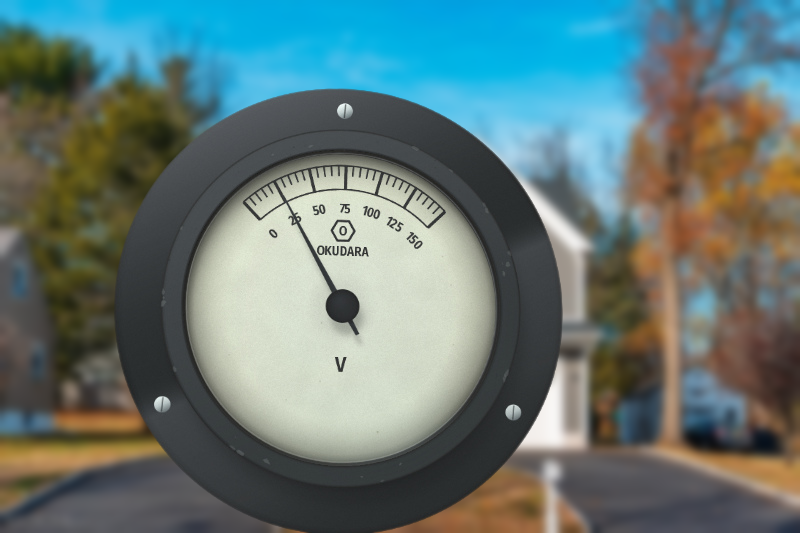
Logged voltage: 25V
